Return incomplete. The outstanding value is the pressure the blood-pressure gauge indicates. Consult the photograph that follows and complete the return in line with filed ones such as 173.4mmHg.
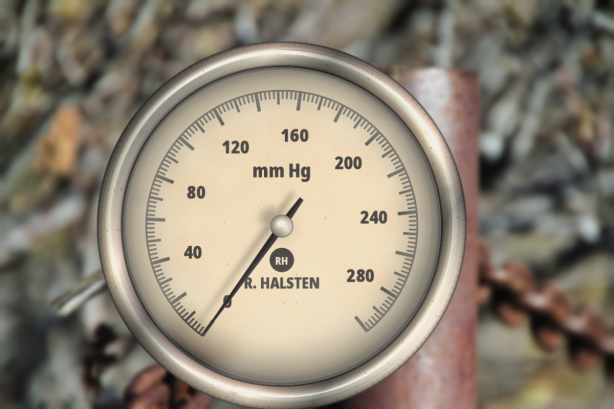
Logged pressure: 0mmHg
